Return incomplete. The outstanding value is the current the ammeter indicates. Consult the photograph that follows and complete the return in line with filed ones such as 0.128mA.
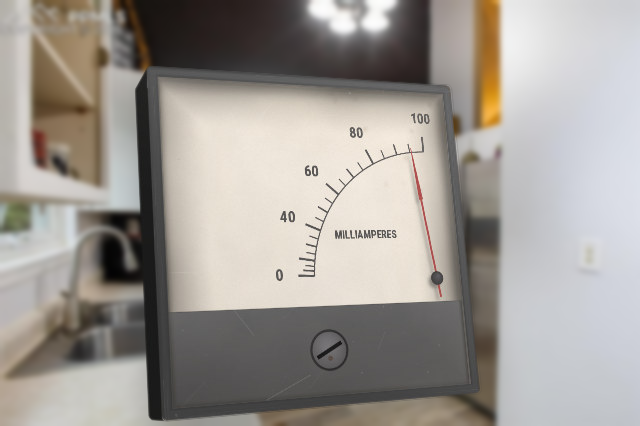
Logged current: 95mA
